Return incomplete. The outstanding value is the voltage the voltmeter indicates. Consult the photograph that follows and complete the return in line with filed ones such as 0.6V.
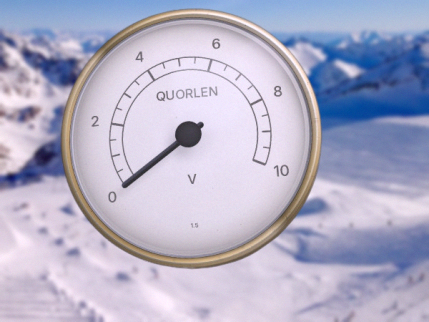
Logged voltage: 0V
